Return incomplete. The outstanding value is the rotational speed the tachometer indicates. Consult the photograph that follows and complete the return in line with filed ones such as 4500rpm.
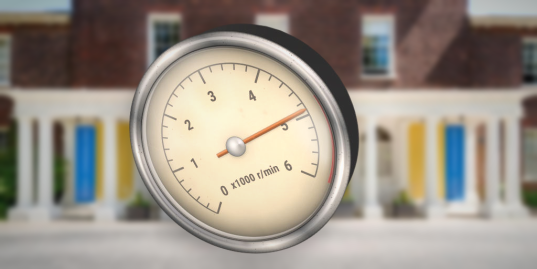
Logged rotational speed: 4900rpm
